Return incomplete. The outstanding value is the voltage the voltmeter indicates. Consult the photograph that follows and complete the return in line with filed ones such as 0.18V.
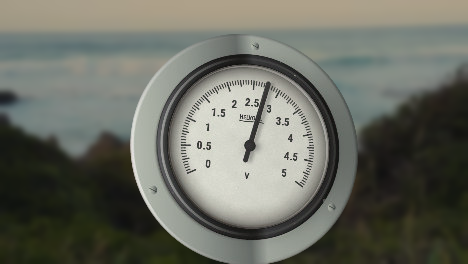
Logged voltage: 2.75V
